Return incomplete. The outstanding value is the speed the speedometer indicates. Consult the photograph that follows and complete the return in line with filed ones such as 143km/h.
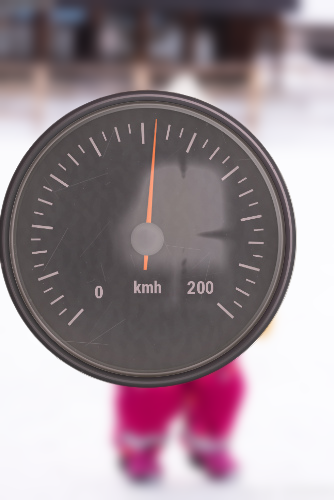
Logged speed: 105km/h
